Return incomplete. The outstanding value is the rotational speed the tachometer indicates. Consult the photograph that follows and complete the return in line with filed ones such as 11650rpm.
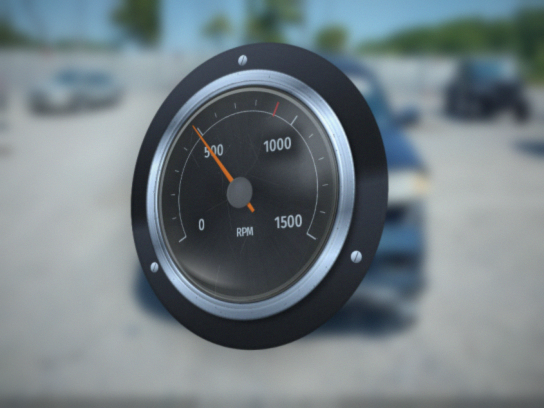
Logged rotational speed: 500rpm
